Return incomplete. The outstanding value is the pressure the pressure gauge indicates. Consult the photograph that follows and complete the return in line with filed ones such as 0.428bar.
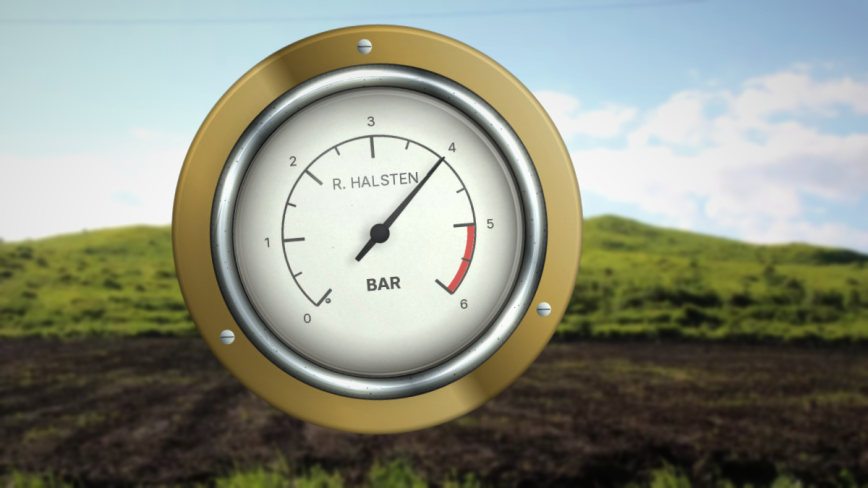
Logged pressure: 4bar
